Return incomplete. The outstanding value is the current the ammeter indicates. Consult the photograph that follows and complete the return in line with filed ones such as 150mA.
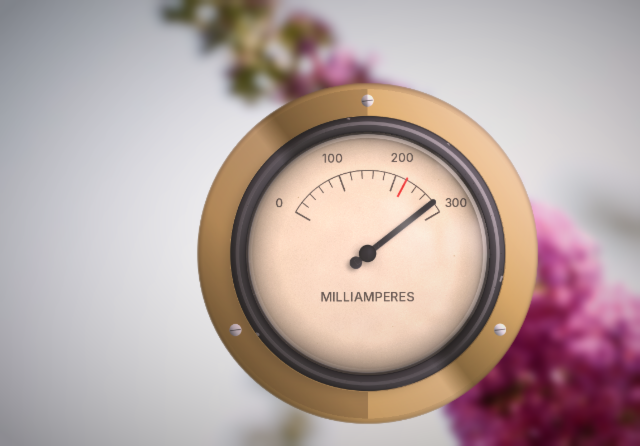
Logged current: 280mA
